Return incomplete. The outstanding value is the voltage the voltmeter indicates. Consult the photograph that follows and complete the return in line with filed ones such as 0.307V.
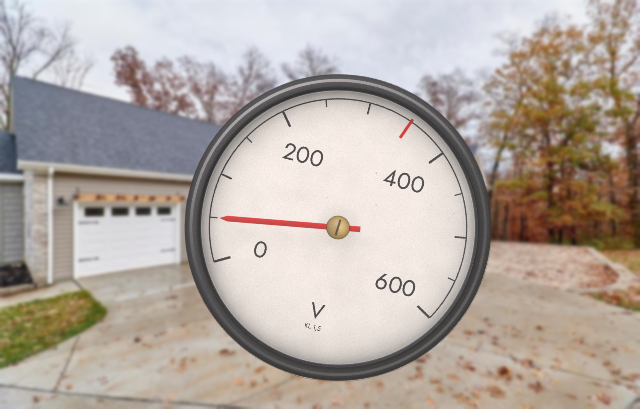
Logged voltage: 50V
